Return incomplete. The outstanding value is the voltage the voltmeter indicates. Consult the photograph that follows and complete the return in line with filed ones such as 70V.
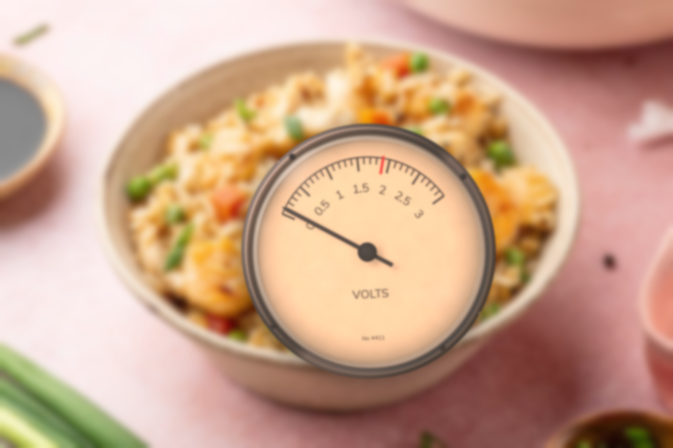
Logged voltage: 0.1V
